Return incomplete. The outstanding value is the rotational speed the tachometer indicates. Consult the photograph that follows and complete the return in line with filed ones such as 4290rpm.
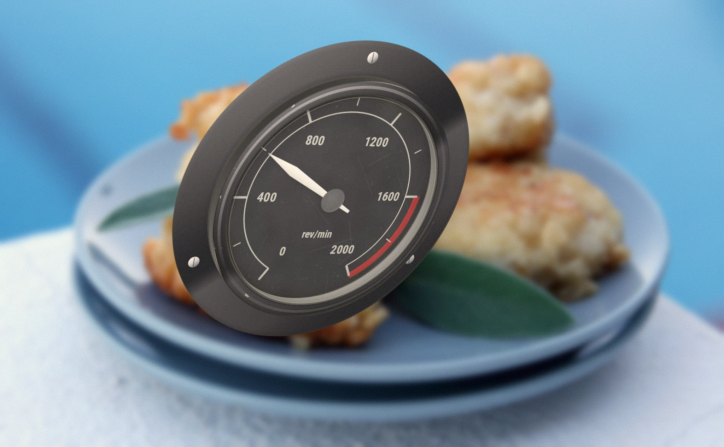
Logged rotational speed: 600rpm
